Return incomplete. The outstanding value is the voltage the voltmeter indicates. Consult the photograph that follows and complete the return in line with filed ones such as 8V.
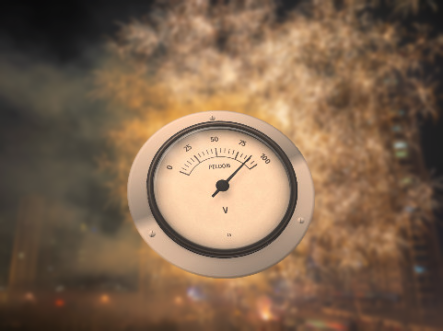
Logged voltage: 90V
